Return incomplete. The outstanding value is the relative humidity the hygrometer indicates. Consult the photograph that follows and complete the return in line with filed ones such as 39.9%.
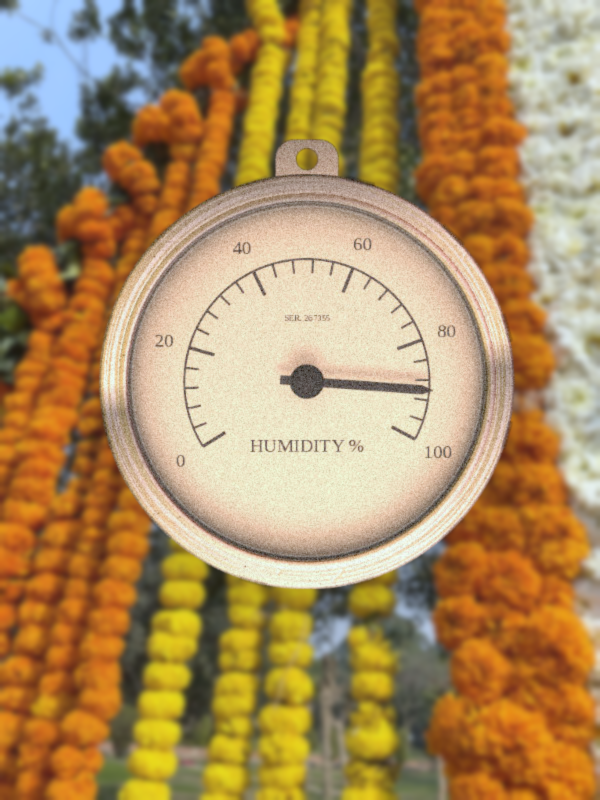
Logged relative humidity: 90%
